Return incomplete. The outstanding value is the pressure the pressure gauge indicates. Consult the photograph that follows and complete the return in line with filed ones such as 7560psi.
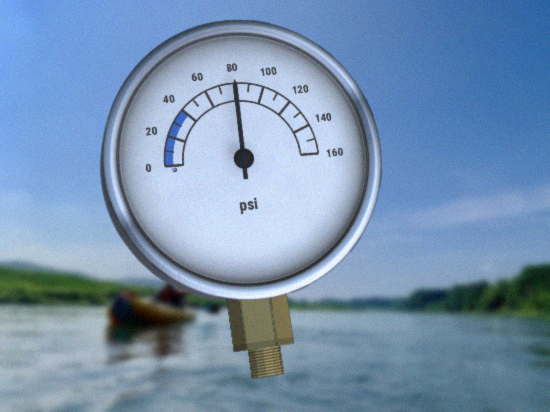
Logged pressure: 80psi
